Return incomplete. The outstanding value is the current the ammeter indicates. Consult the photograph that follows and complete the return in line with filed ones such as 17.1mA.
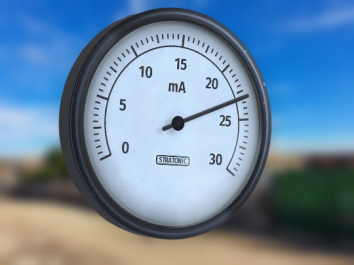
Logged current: 23mA
